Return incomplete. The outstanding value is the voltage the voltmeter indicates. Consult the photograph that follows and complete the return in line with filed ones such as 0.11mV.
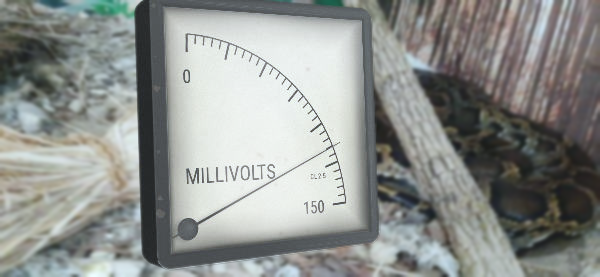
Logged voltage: 115mV
